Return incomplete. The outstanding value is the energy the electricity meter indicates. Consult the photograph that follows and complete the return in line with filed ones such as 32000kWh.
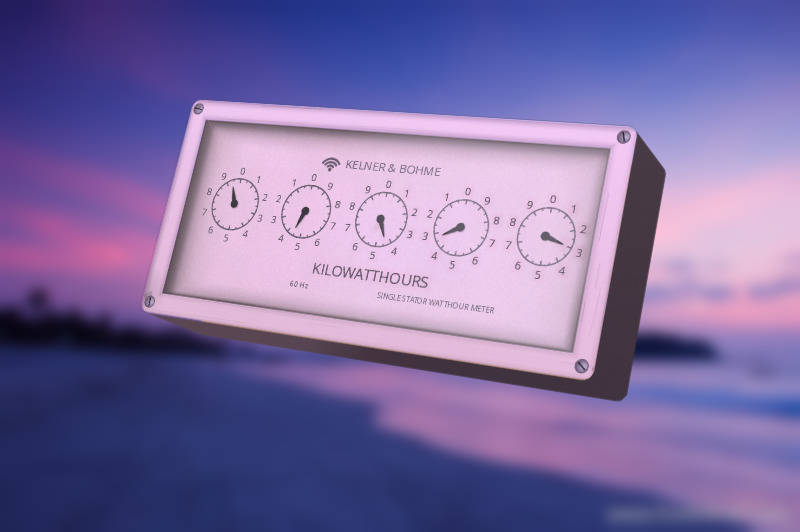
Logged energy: 94433kWh
